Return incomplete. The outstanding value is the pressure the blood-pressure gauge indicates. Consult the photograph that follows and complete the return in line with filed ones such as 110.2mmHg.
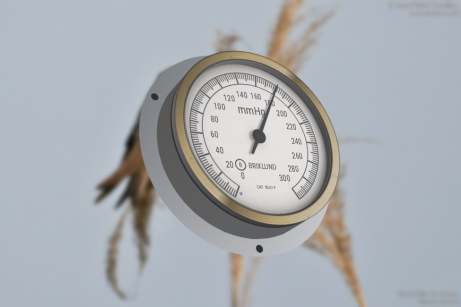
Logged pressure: 180mmHg
